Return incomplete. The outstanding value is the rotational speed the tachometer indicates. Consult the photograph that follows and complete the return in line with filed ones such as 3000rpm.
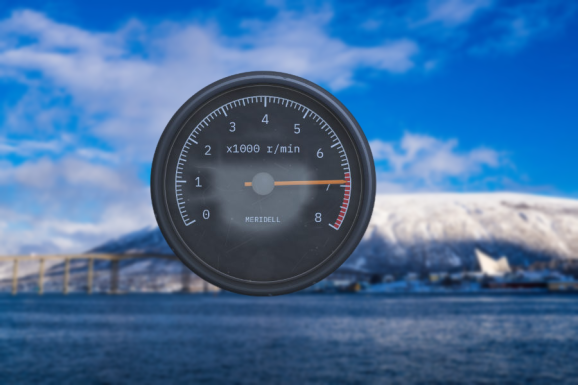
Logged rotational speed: 6900rpm
